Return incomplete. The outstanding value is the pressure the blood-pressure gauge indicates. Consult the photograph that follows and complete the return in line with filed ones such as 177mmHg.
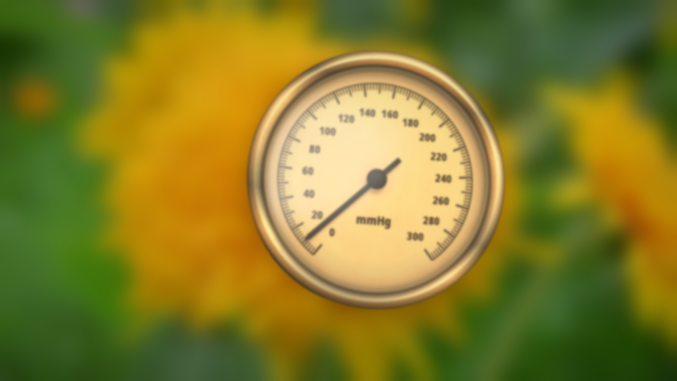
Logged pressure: 10mmHg
